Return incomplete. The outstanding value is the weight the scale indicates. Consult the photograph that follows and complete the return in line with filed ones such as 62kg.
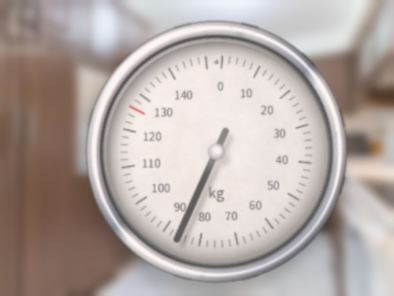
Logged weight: 86kg
